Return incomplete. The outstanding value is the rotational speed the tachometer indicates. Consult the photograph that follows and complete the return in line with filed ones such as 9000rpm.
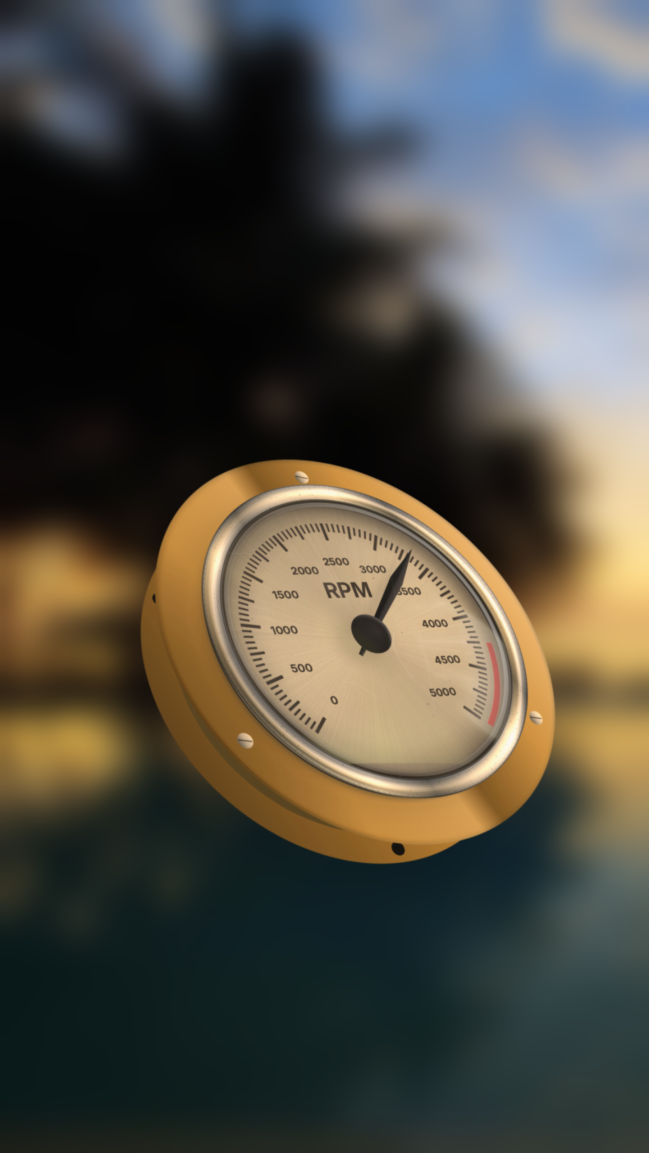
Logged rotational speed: 3300rpm
